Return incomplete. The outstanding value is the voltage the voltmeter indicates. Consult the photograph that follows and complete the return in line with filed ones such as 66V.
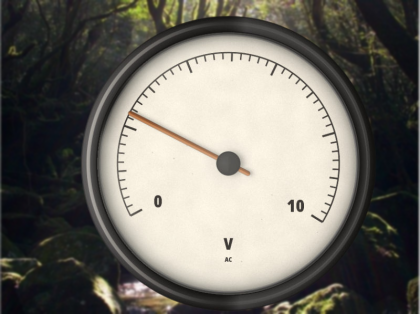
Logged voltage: 2.3V
